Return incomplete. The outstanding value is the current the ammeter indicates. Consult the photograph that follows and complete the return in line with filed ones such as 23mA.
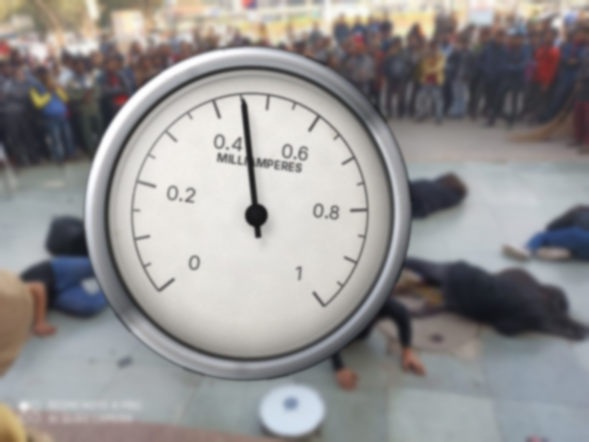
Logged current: 0.45mA
